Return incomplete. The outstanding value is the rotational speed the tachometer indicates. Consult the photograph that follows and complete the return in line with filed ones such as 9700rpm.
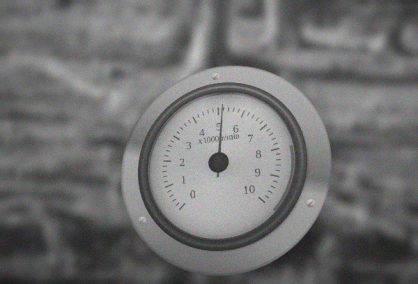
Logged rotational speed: 5200rpm
